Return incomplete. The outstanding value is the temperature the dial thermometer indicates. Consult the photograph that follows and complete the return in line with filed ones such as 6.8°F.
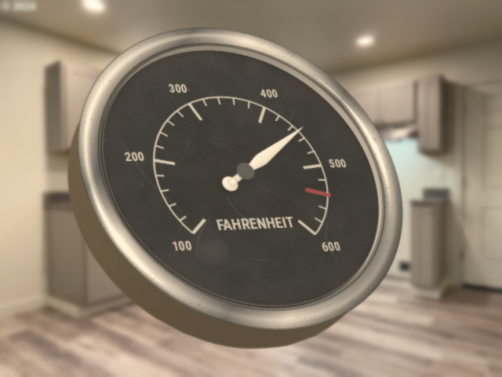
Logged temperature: 450°F
